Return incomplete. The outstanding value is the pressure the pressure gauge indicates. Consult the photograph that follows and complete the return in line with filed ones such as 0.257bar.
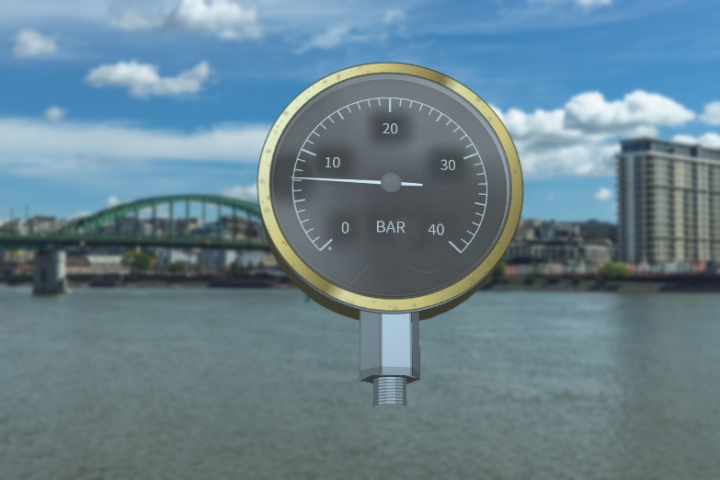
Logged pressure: 7bar
